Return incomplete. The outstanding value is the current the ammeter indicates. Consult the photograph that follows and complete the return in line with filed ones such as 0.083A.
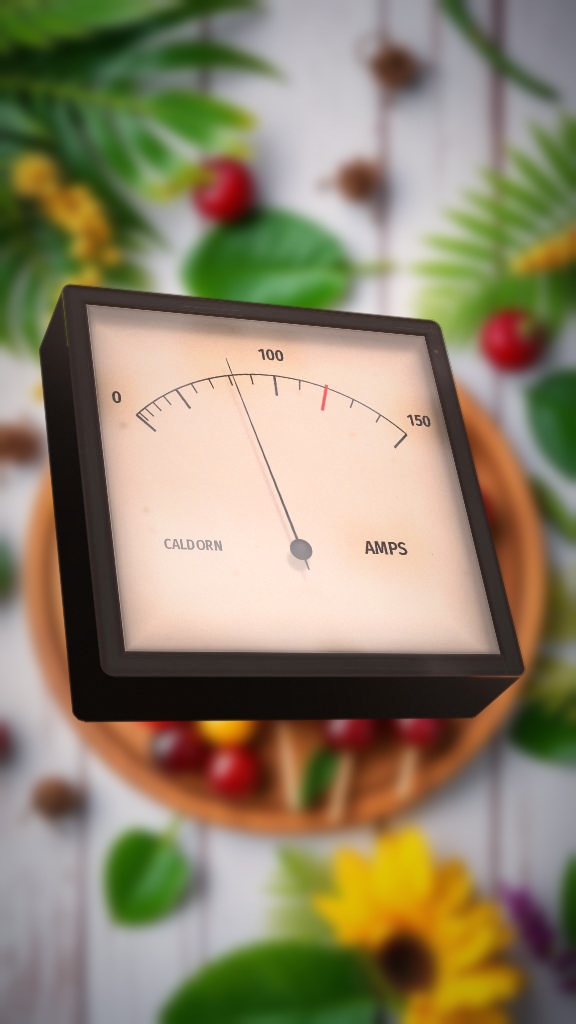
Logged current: 80A
